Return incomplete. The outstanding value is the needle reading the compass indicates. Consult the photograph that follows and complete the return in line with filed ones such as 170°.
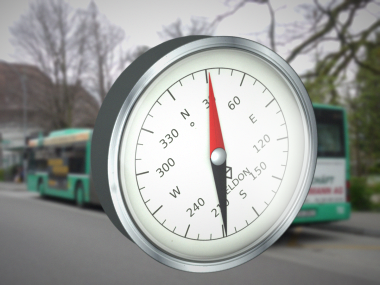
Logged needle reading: 30°
